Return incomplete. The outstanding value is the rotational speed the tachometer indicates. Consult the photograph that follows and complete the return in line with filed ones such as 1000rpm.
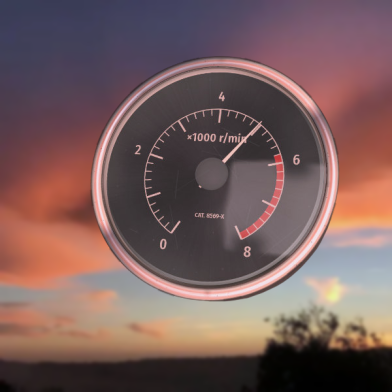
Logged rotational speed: 5000rpm
